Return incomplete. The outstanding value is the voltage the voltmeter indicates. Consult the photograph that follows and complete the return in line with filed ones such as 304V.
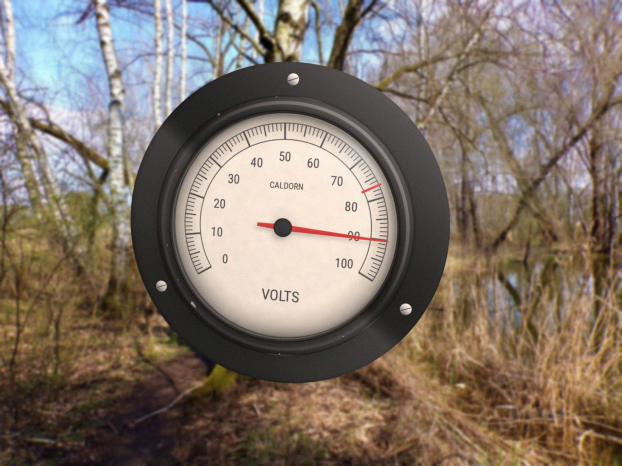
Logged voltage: 90V
